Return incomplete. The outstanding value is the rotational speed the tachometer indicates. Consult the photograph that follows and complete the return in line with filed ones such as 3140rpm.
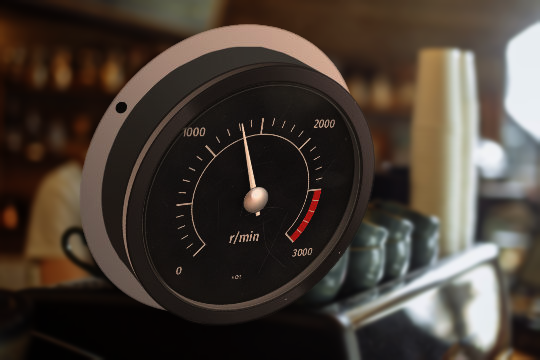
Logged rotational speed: 1300rpm
